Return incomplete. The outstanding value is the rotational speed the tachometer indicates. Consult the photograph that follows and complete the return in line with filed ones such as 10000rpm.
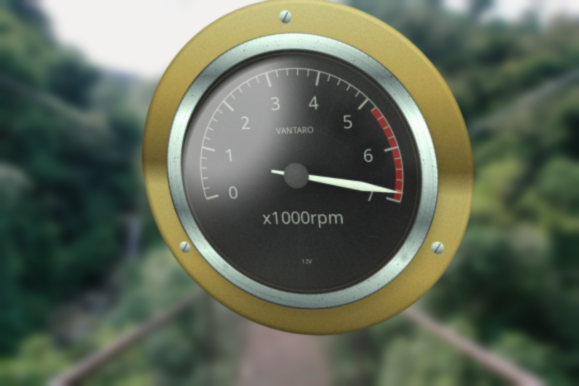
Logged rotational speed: 6800rpm
